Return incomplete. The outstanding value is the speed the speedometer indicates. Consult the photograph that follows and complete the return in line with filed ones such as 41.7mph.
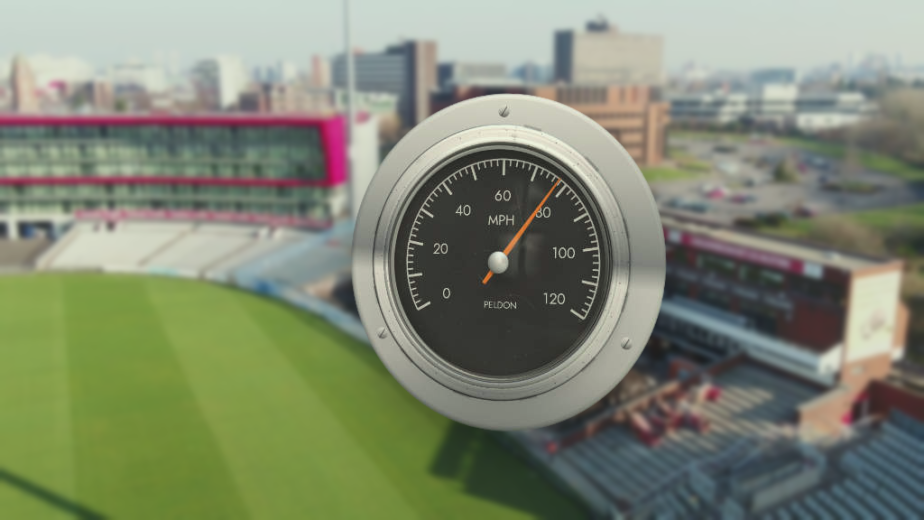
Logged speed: 78mph
